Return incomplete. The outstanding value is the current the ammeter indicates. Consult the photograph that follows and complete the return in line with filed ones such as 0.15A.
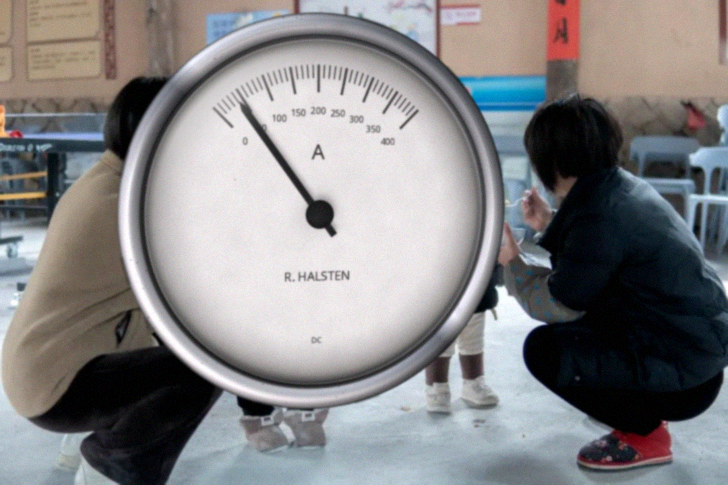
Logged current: 40A
